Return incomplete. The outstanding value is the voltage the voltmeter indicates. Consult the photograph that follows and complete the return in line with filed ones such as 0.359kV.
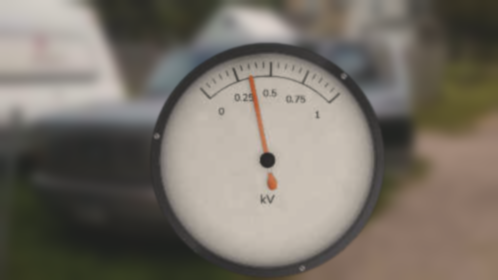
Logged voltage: 0.35kV
